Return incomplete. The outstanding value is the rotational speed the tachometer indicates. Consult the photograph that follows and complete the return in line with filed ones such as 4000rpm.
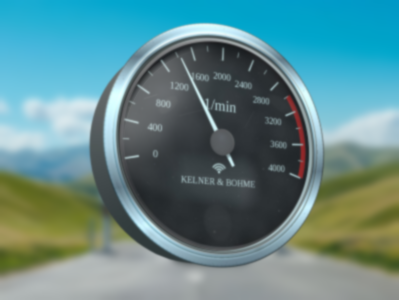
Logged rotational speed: 1400rpm
